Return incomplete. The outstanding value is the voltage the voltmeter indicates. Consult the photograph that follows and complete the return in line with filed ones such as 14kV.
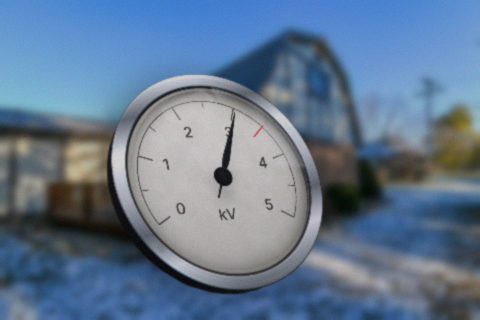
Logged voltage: 3kV
